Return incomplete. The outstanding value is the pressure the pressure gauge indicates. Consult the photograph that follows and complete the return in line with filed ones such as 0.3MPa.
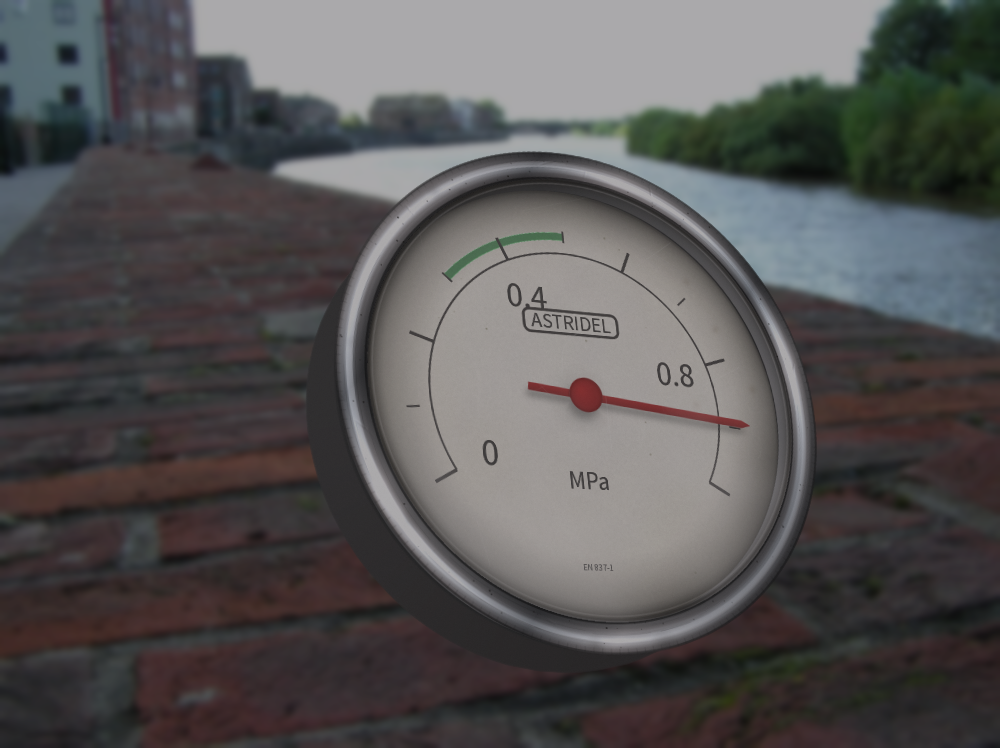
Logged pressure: 0.9MPa
